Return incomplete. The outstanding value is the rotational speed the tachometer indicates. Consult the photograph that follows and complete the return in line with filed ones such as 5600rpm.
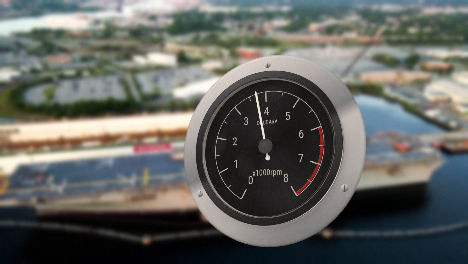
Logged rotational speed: 3750rpm
